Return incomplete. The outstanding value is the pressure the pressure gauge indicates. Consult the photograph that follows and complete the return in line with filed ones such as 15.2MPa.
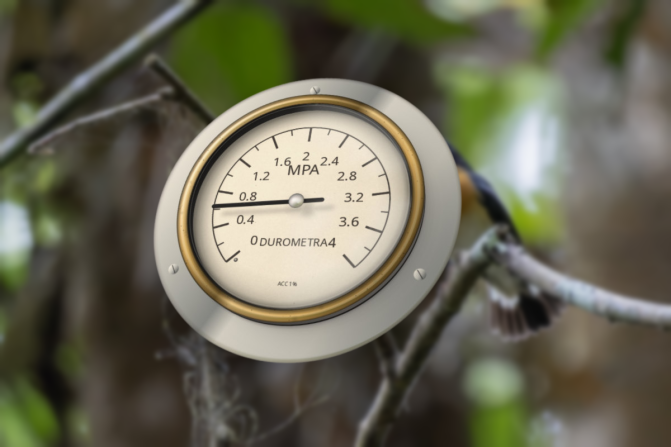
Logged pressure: 0.6MPa
